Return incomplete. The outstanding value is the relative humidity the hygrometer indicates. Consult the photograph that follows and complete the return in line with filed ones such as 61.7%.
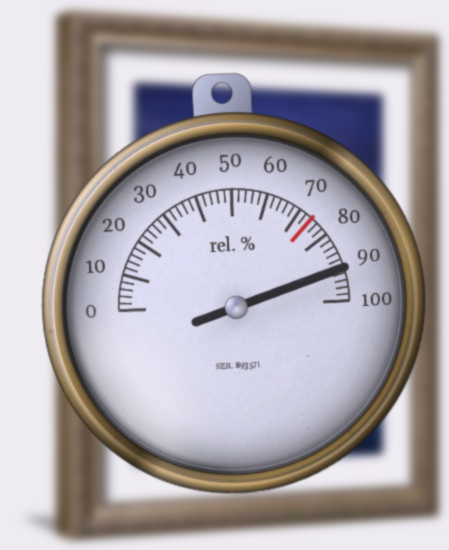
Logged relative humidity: 90%
